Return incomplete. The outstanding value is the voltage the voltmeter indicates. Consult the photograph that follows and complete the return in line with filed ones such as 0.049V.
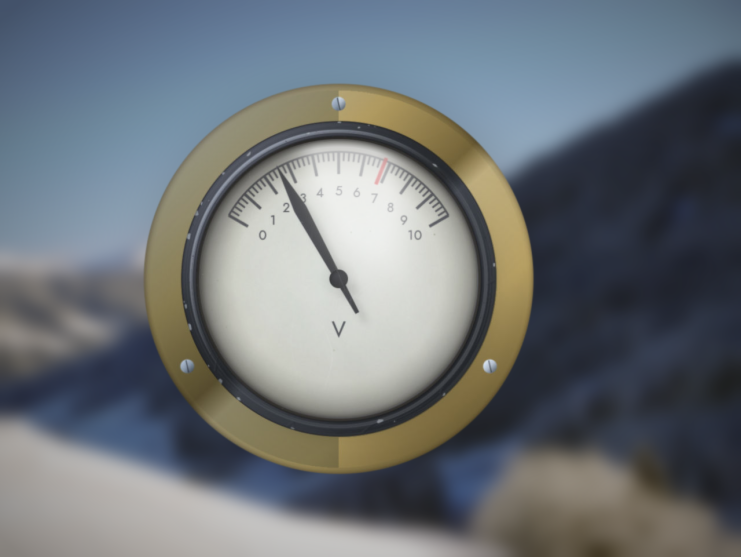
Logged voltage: 2.6V
